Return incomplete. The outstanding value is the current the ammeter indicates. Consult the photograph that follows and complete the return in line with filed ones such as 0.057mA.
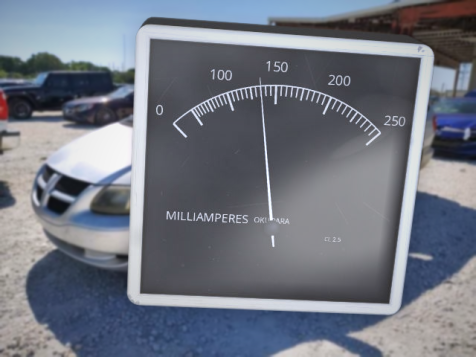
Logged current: 135mA
